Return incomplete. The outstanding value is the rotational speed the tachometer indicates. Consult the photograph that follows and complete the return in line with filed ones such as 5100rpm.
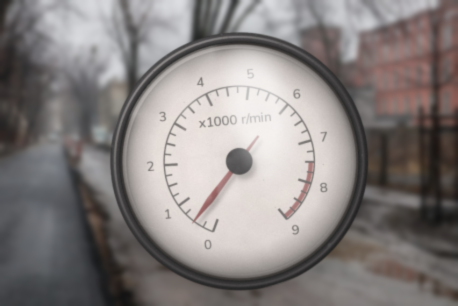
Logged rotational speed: 500rpm
